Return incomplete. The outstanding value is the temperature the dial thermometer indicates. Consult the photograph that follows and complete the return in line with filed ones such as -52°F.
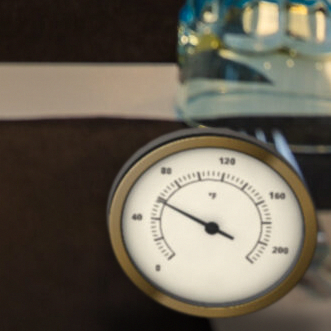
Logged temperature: 60°F
